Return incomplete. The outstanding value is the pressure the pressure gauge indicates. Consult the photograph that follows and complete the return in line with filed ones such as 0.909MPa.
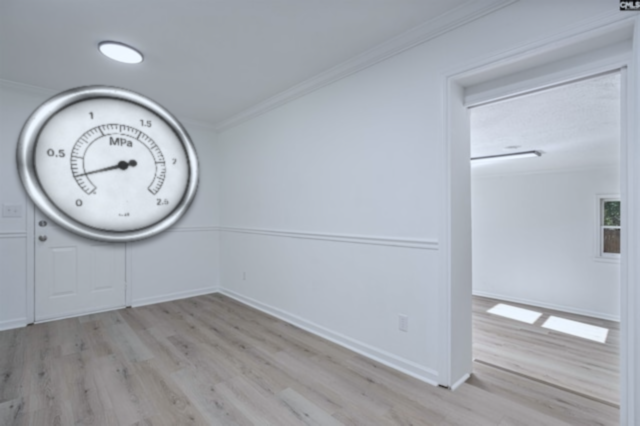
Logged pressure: 0.25MPa
